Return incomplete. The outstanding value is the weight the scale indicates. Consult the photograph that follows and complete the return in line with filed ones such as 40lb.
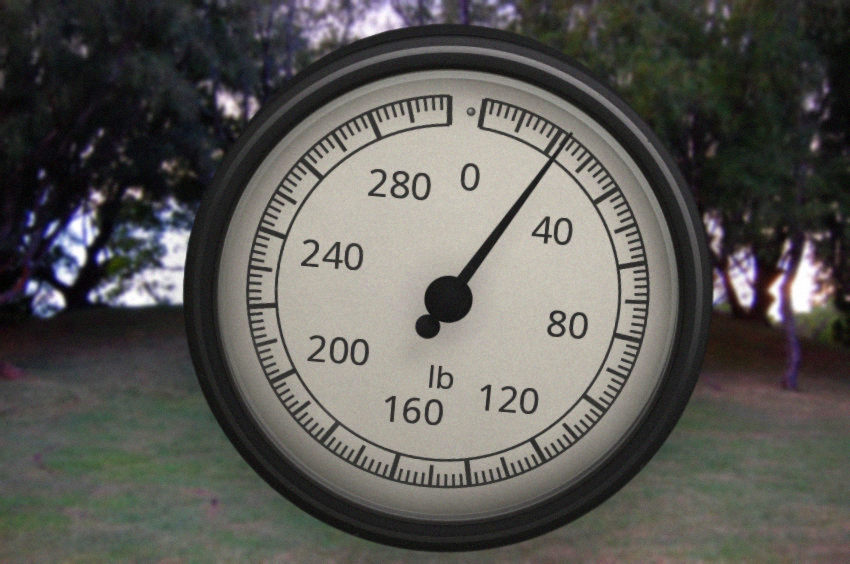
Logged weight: 22lb
